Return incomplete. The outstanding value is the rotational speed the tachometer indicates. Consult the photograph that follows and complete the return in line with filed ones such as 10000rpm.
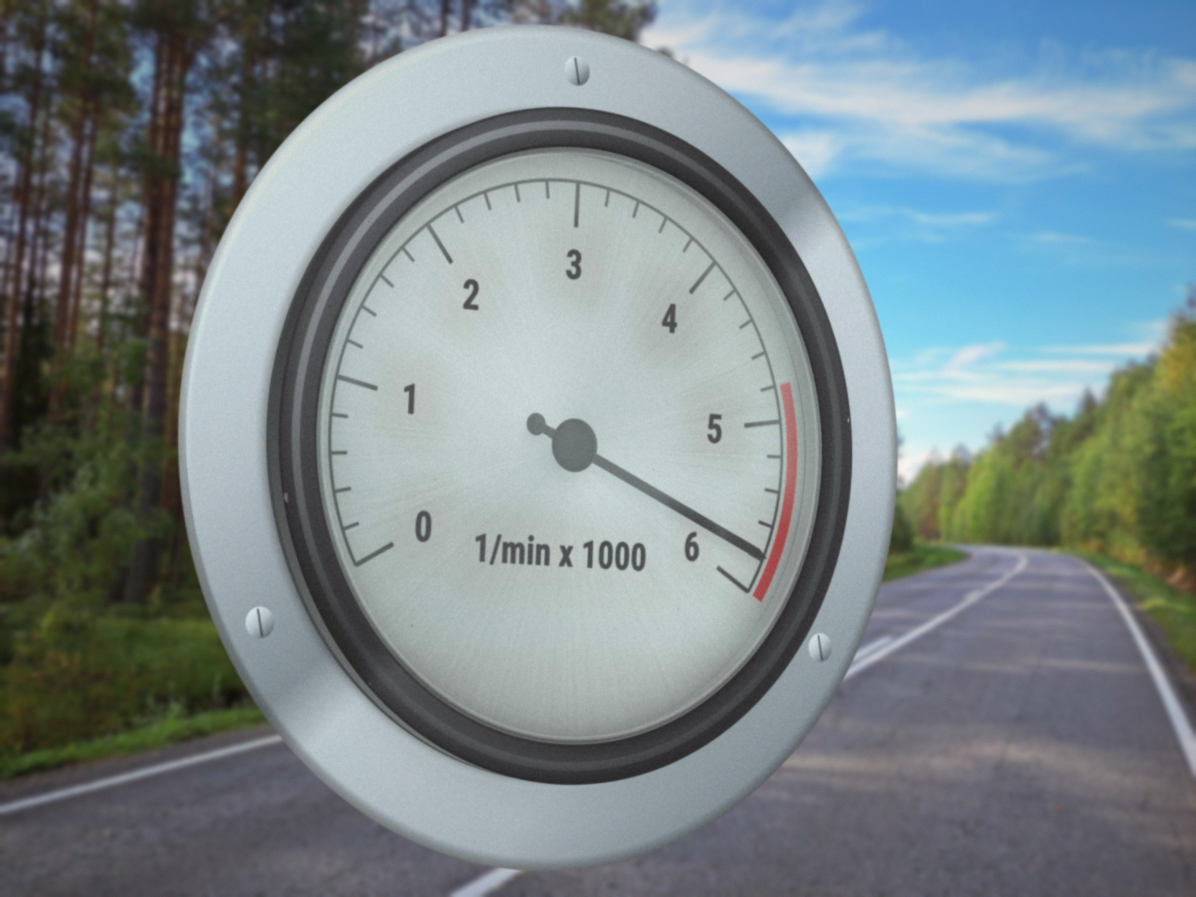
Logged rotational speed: 5800rpm
